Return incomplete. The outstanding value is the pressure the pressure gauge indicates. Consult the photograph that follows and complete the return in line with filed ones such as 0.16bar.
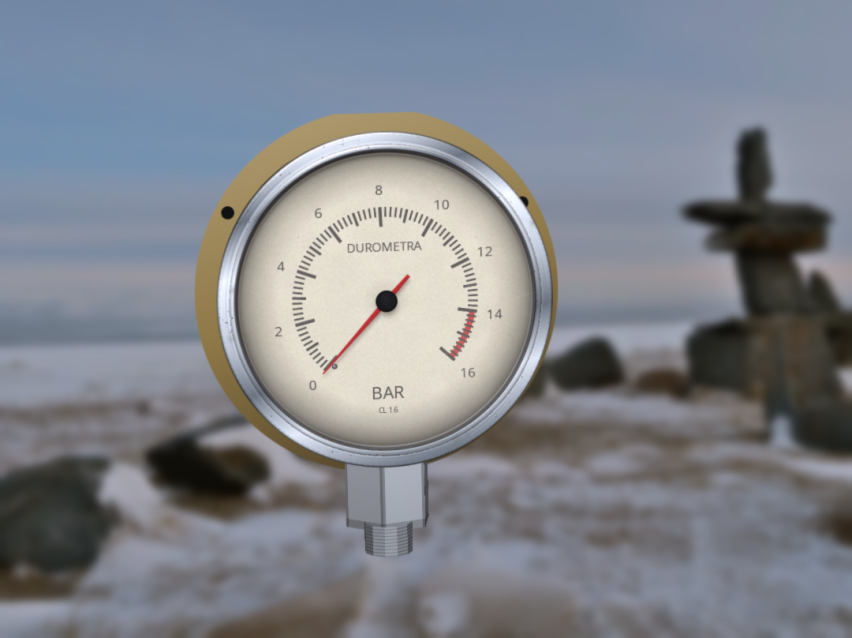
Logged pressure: 0bar
